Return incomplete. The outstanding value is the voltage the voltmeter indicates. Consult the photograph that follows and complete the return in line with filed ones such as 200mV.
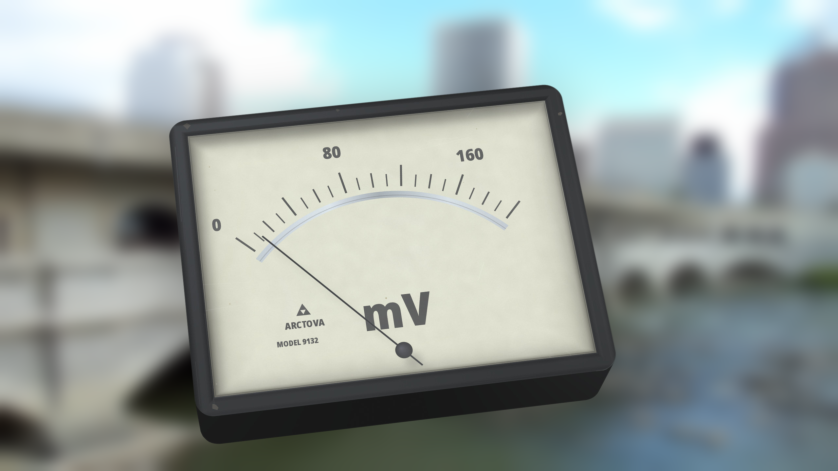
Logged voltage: 10mV
